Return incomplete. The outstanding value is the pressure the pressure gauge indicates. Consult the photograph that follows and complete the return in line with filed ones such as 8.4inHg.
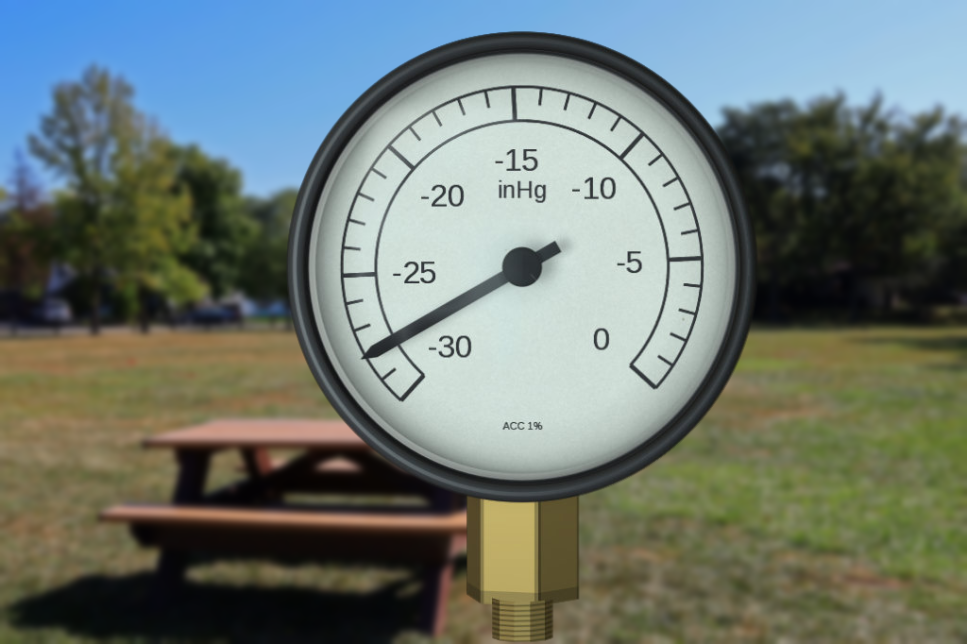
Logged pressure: -28inHg
